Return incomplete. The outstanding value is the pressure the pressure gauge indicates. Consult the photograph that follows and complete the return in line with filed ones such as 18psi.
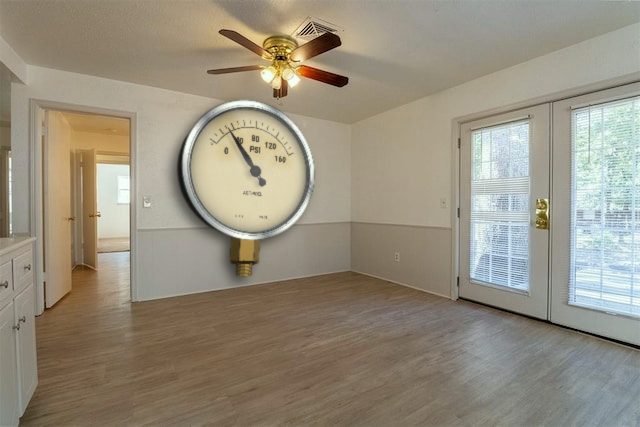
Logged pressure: 30psi
